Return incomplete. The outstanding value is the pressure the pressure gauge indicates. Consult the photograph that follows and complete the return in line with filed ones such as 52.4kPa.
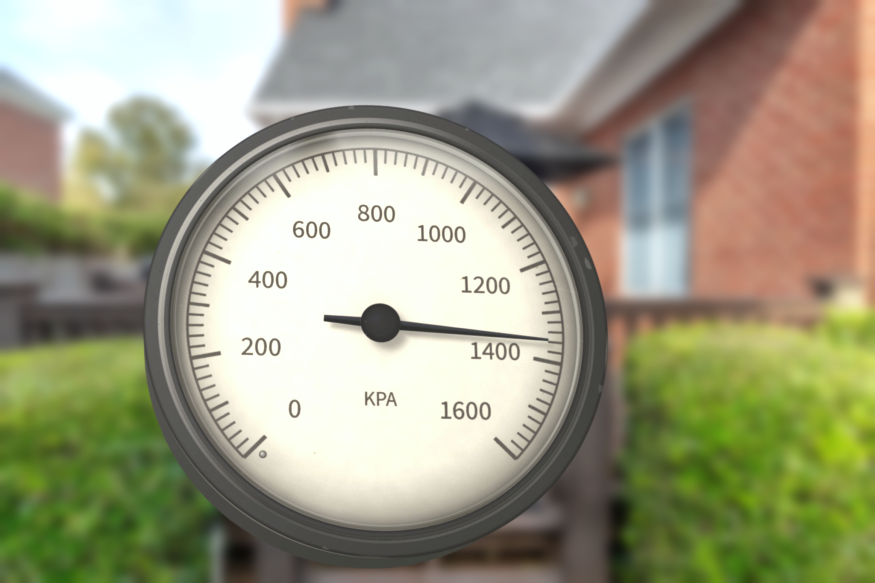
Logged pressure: 1360kPa
